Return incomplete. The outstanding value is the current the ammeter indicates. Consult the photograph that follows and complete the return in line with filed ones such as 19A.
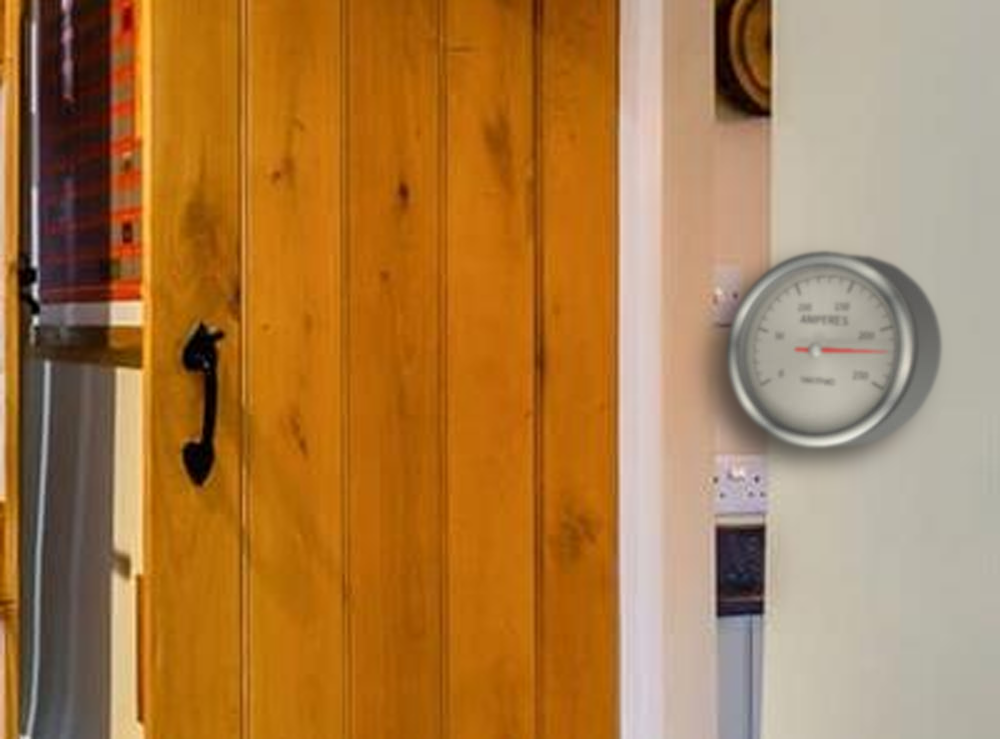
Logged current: 220A
